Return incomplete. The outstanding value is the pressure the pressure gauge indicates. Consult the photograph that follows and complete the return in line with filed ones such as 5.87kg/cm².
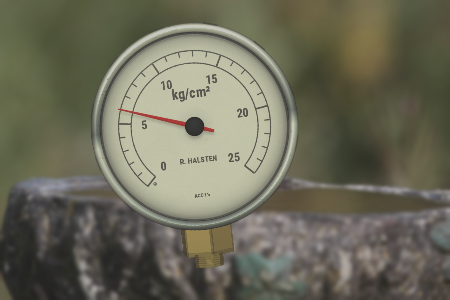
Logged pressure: 6kg/cm²
